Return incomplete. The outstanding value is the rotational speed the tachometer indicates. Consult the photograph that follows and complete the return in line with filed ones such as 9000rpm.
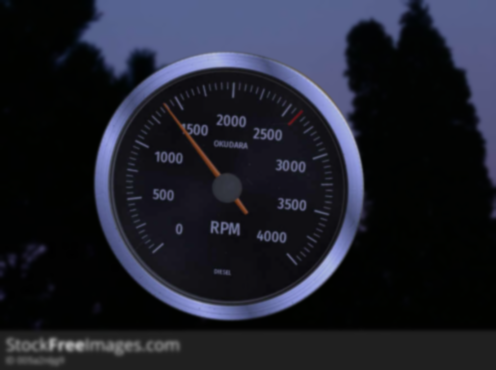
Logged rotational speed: 1400rpm
